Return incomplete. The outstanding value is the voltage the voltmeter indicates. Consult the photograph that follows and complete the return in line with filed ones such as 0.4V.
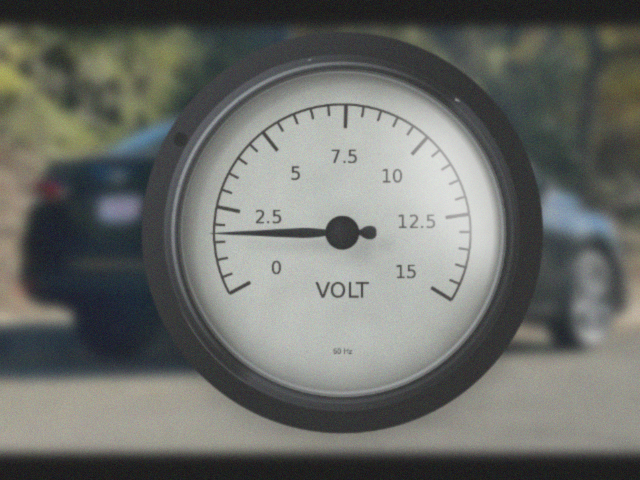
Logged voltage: 1.75V
